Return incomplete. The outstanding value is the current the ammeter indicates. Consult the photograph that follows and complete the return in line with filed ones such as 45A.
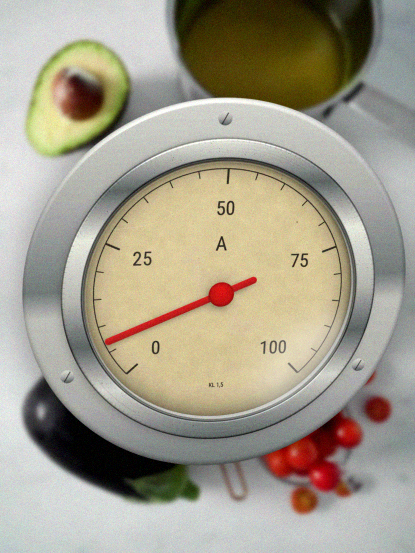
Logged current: 7.5A
